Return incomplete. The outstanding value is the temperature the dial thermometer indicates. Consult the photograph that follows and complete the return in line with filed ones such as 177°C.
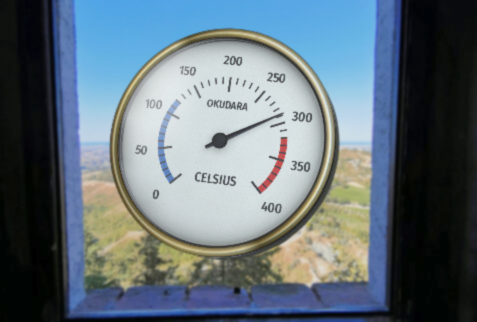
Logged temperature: 290°C
